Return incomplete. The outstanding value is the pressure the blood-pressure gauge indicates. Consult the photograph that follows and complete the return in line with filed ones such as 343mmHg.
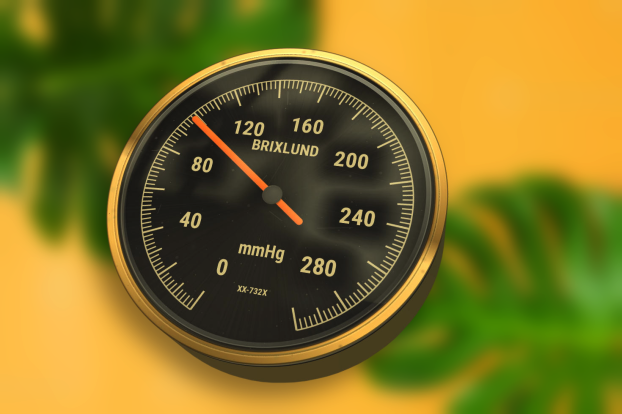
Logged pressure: 98mmHg
